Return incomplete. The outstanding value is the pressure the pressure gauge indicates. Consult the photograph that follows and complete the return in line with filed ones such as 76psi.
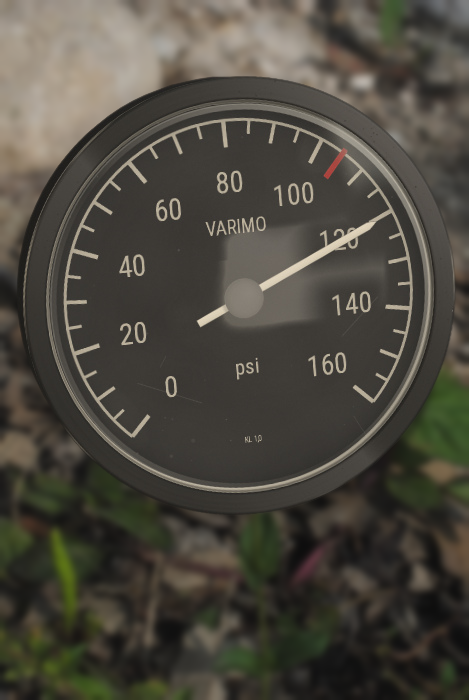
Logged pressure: 120psi
